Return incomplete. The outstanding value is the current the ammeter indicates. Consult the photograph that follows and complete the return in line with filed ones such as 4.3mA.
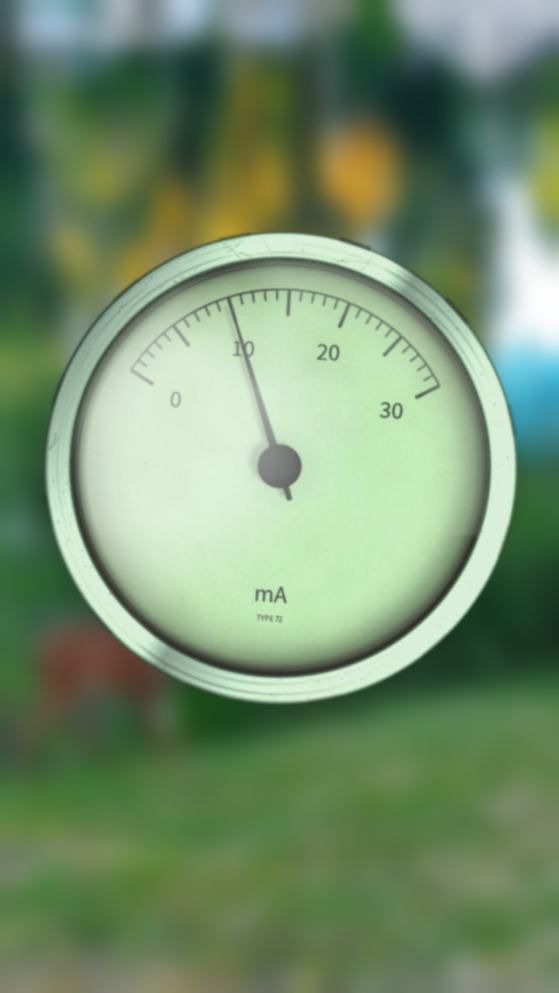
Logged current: 10mA
